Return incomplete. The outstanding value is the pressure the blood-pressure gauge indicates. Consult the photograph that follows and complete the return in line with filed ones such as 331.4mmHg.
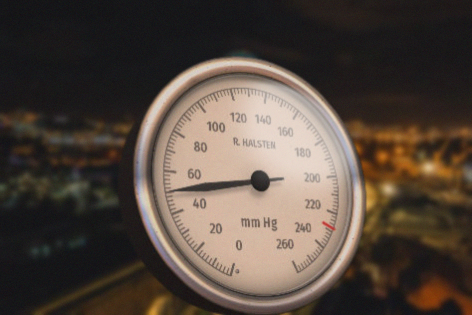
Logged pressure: 50mmHg
